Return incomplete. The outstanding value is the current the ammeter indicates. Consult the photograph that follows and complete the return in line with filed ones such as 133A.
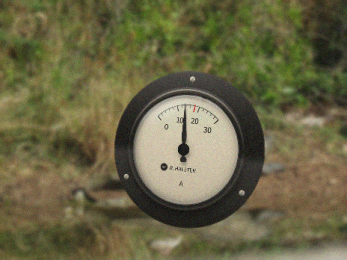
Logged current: 14A
